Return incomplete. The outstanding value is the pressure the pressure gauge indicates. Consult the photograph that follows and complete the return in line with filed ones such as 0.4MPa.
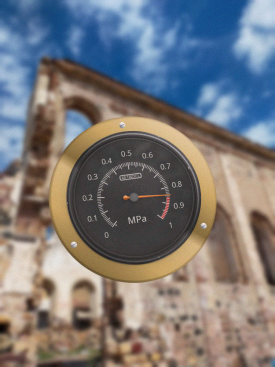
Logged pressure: 0.85MPa
